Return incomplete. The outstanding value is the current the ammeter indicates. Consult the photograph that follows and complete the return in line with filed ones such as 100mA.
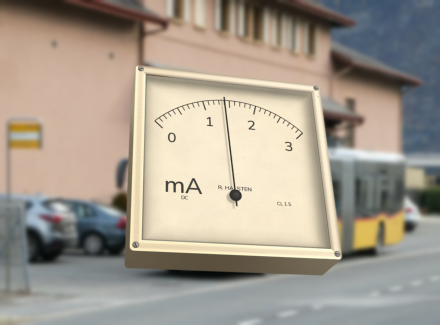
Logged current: 1.4mA
